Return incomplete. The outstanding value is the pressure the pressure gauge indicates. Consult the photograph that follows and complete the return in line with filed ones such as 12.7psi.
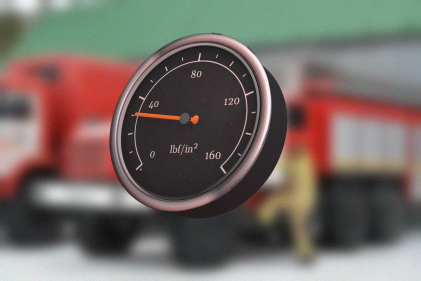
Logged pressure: 30psi
